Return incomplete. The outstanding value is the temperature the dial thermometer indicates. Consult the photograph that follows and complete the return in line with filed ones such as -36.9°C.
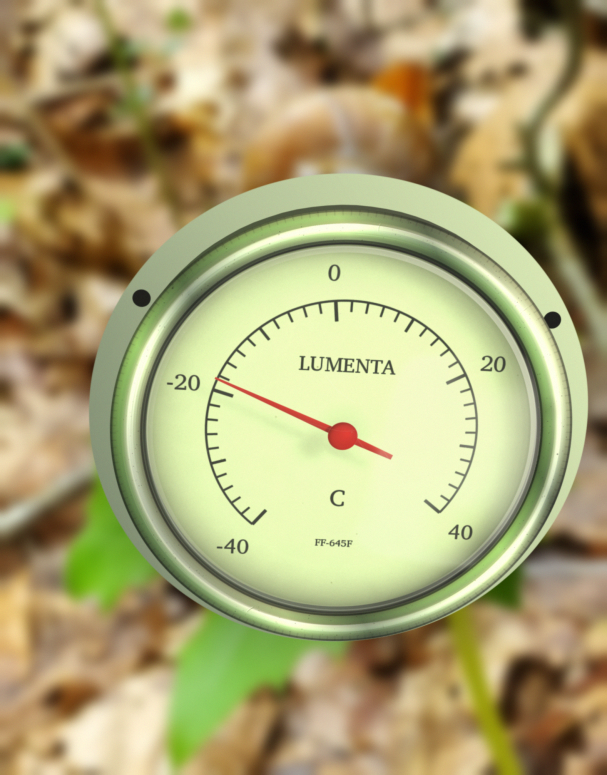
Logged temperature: -18°C
